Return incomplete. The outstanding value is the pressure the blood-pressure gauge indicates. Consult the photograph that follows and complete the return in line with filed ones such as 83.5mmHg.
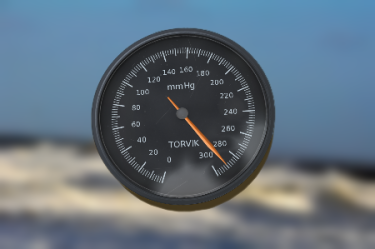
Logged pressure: 290mmHg
